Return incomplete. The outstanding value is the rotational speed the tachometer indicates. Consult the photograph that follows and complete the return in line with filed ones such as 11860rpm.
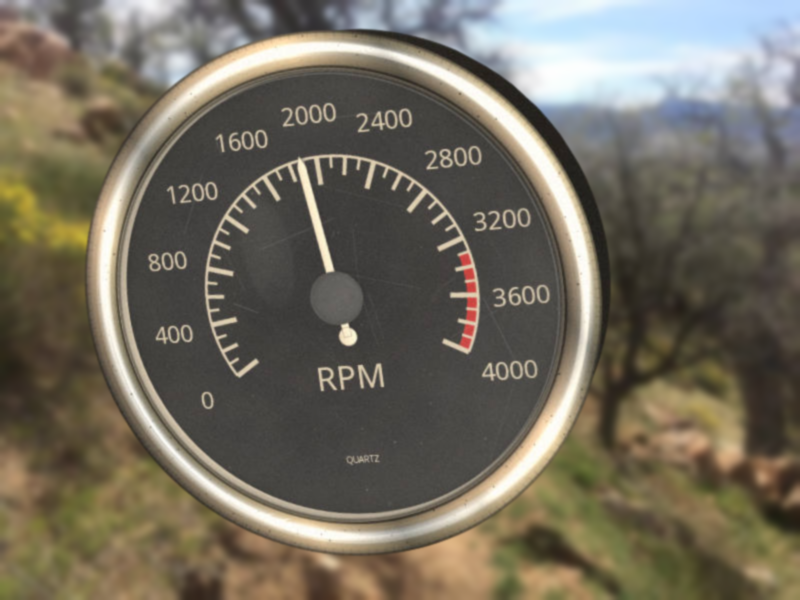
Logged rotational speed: 1900rpm
